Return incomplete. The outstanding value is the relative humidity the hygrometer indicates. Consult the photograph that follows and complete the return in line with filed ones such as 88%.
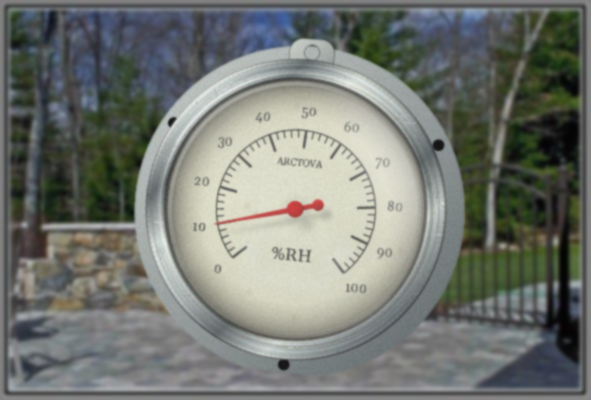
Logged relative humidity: 10%
